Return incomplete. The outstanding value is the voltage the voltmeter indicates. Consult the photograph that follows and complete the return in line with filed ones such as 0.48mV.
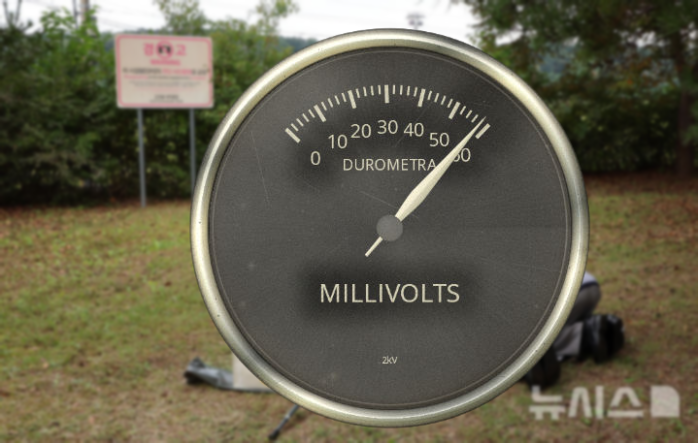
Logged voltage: 58mV
